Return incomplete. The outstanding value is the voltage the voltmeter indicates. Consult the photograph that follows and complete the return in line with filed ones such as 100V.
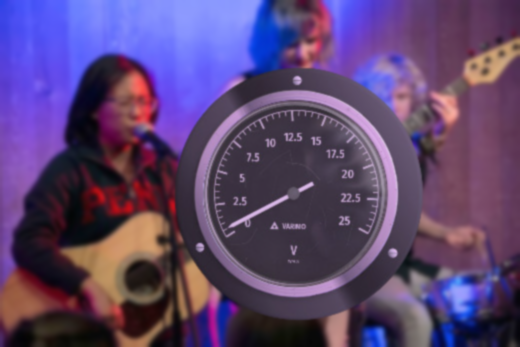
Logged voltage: 0.5V
